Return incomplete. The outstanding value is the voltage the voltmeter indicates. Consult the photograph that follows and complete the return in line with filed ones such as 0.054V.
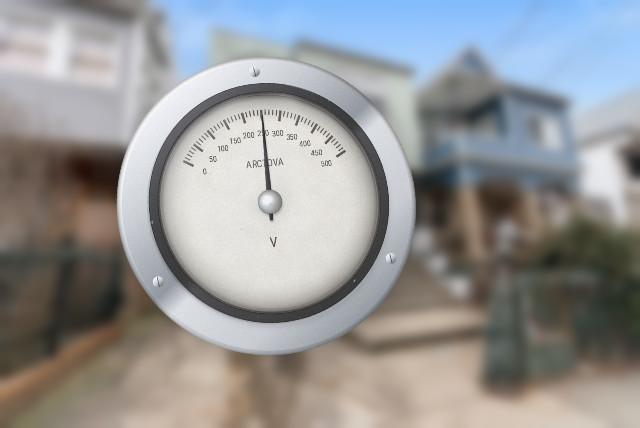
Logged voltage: 250V
